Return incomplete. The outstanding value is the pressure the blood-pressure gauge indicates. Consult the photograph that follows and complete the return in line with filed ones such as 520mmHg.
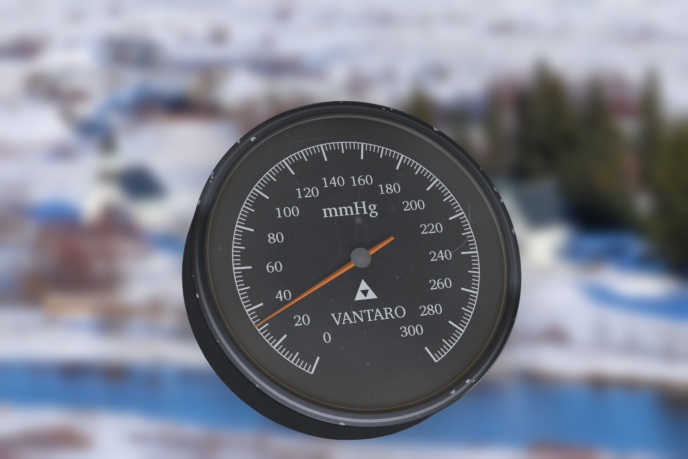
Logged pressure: 32mmHg
